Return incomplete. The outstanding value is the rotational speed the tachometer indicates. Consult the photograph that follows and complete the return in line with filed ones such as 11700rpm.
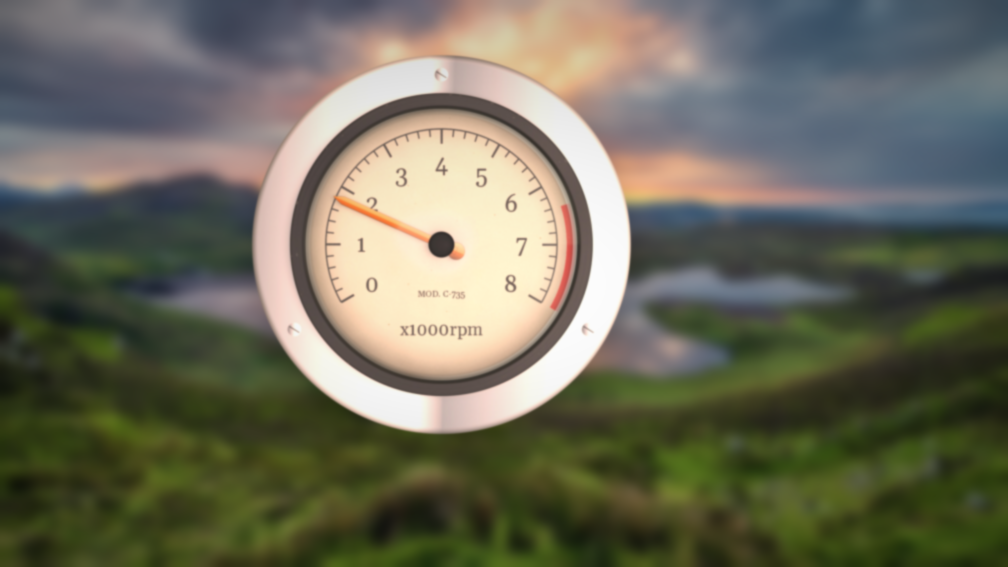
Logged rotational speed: 1800rpm
